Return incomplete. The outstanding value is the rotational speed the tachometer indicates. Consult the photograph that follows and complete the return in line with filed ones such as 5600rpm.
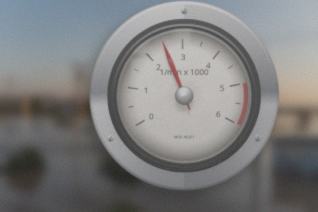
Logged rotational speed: 2500rpm
